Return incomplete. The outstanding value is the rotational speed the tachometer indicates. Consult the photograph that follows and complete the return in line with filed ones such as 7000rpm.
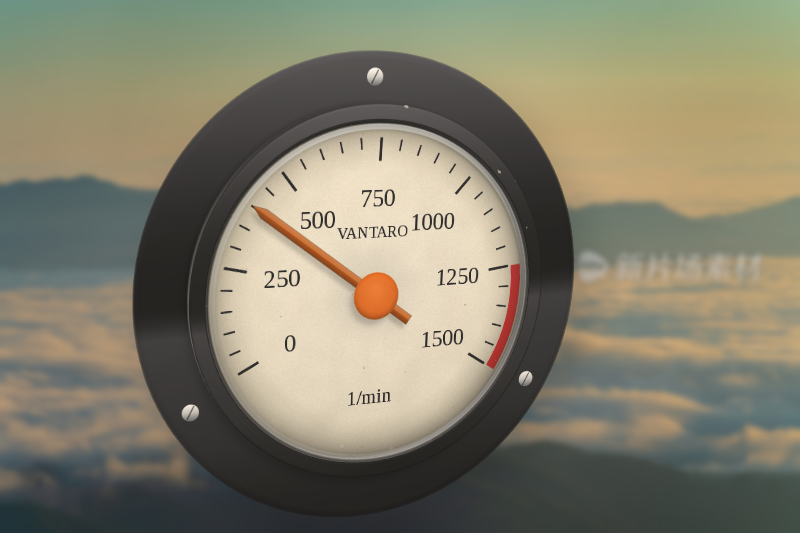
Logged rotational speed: 400rpm
